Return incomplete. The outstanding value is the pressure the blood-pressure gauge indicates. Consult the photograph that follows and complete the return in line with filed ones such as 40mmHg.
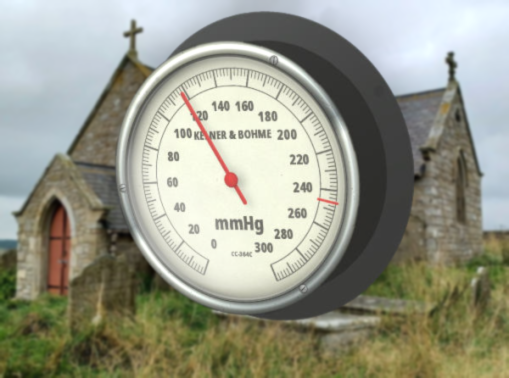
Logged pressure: 120mmHg
